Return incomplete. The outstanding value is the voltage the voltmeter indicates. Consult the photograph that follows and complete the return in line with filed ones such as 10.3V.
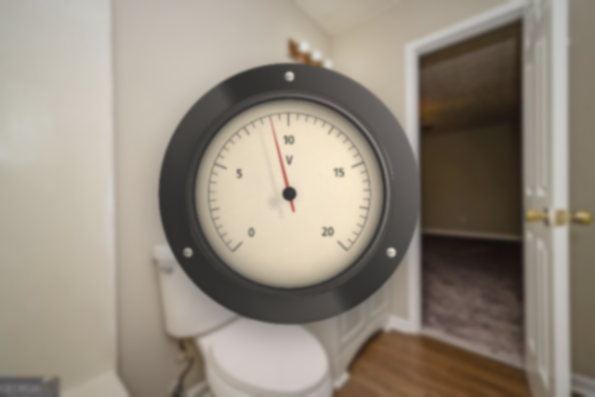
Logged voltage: 9V
